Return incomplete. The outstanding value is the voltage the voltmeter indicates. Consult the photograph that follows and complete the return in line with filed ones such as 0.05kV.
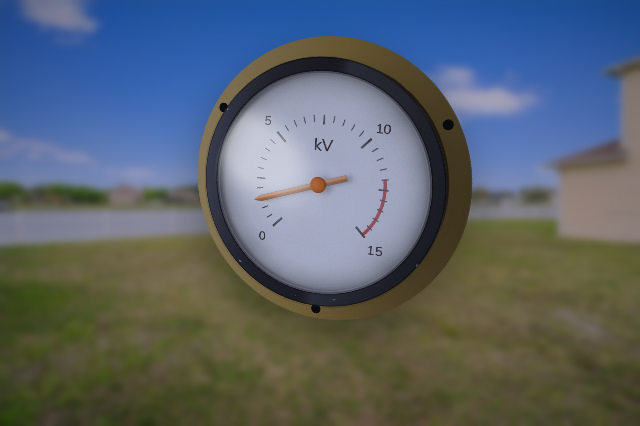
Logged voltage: 1.5kV
